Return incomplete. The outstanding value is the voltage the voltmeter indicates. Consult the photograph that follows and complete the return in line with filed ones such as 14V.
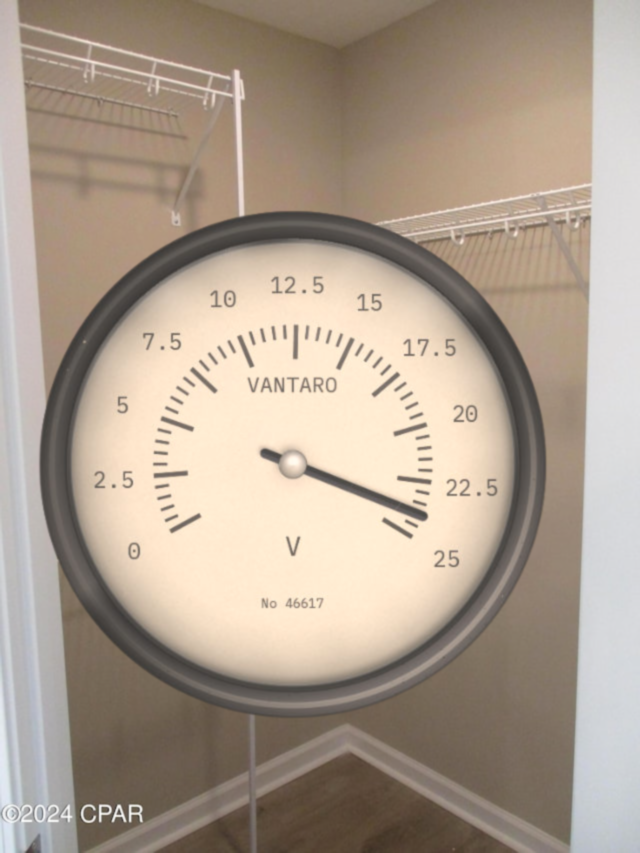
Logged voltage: 24V
